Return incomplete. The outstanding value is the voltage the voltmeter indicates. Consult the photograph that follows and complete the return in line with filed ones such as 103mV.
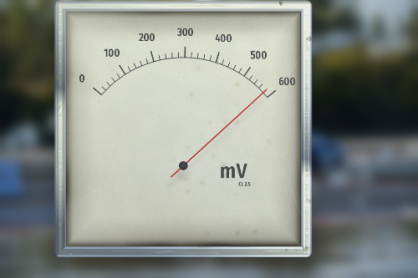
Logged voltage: 580mV
